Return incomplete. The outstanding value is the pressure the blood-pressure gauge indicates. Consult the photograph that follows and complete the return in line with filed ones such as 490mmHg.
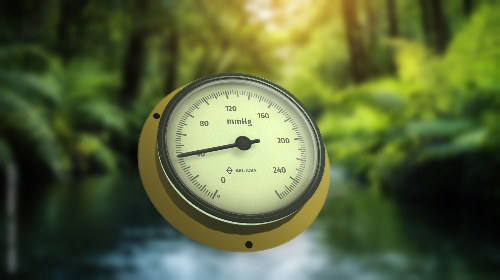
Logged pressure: 40mmHg
